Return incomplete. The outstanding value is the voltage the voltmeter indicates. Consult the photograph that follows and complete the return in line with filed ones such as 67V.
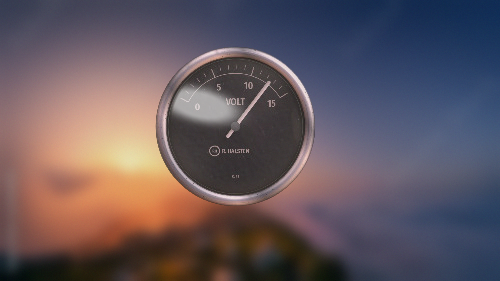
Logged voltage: 12.5V
